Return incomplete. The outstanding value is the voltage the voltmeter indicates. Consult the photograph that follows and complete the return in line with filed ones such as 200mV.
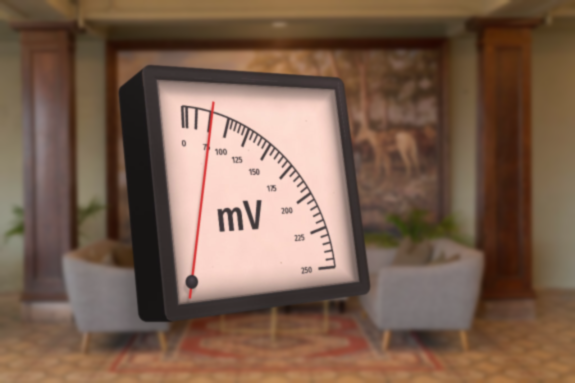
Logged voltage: 75mV
